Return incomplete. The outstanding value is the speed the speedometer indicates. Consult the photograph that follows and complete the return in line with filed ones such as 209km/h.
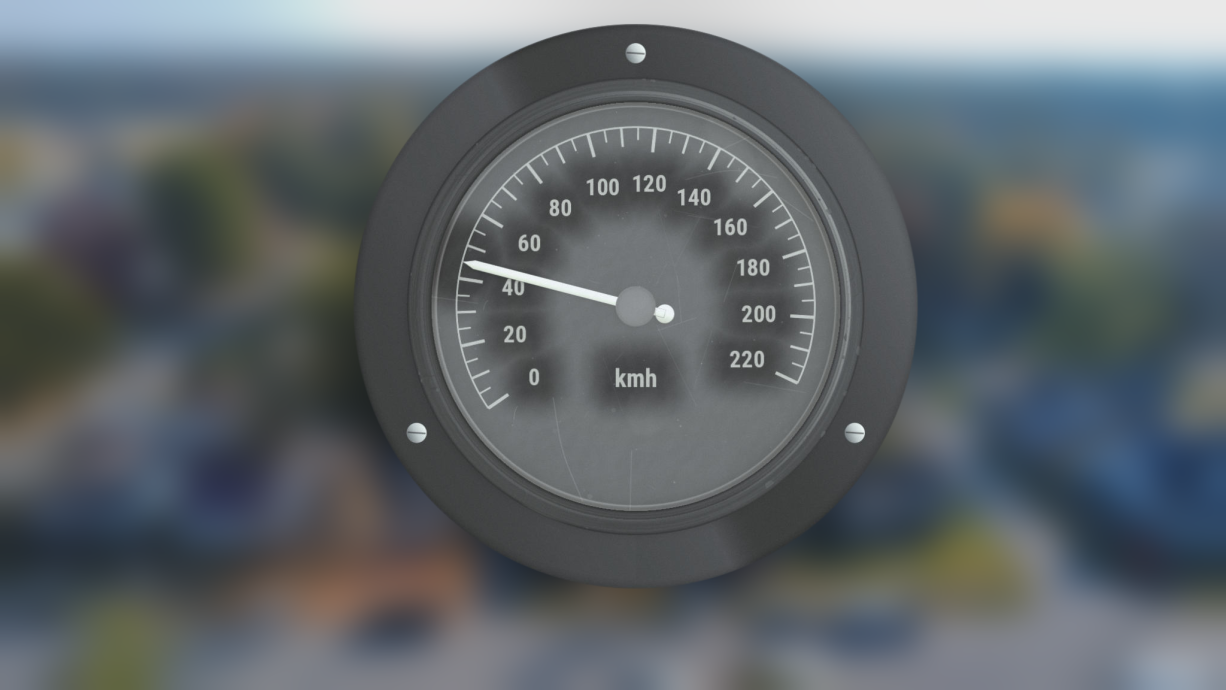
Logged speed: 45km/h
